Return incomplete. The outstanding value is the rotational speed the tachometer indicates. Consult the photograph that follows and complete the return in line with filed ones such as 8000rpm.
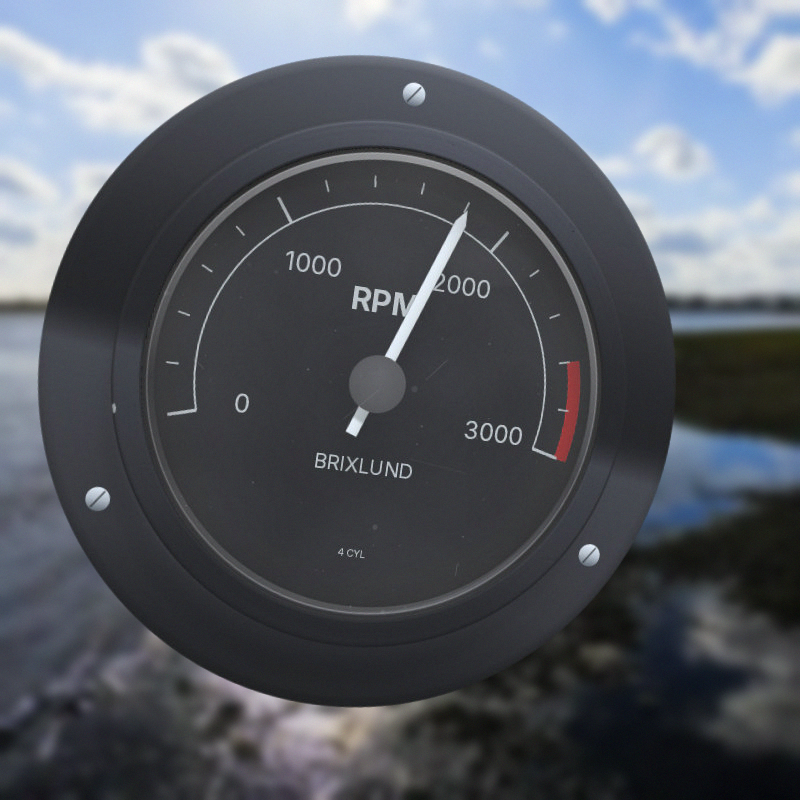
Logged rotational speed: 1800rpm
